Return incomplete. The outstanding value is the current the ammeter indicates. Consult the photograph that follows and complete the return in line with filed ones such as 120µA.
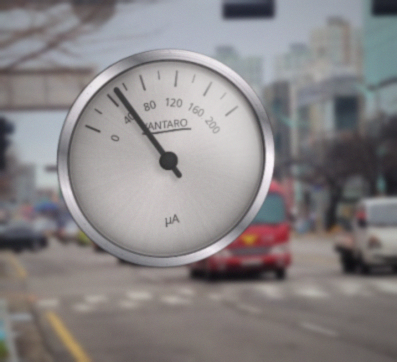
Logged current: 50µA
